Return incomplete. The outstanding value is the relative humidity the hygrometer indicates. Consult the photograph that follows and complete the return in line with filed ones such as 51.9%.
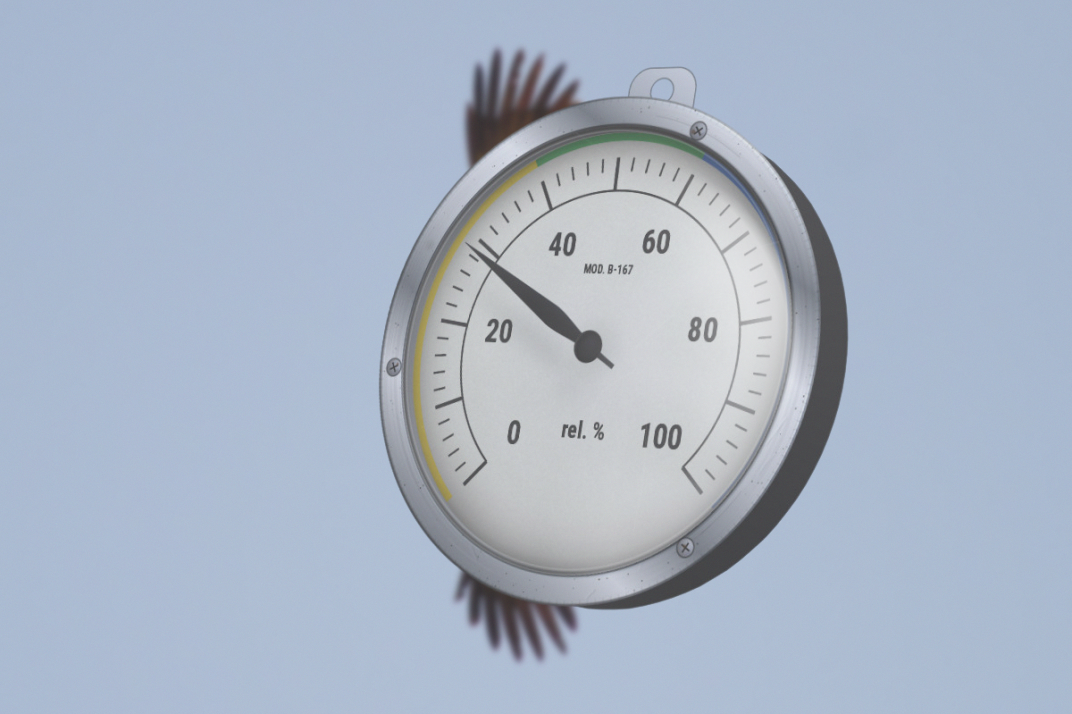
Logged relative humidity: 29%
